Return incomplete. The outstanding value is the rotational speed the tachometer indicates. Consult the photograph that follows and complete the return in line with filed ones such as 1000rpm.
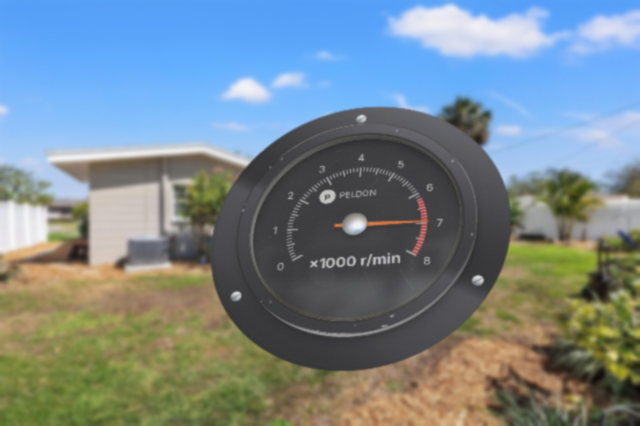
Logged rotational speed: 7000rpm
